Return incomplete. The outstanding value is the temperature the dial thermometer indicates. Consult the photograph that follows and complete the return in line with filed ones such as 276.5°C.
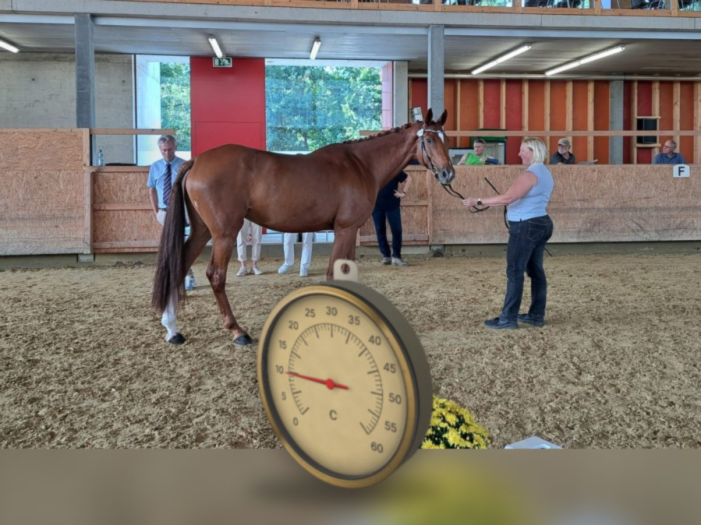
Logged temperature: 10°C
